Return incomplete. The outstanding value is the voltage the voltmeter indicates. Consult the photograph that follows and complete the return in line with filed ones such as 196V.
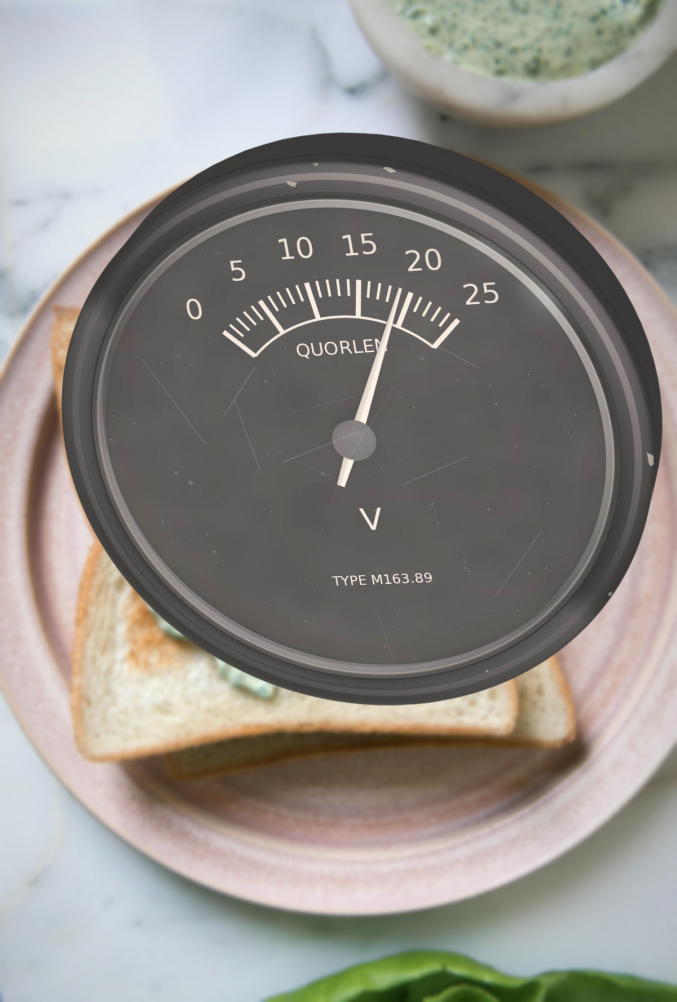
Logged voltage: 19V
